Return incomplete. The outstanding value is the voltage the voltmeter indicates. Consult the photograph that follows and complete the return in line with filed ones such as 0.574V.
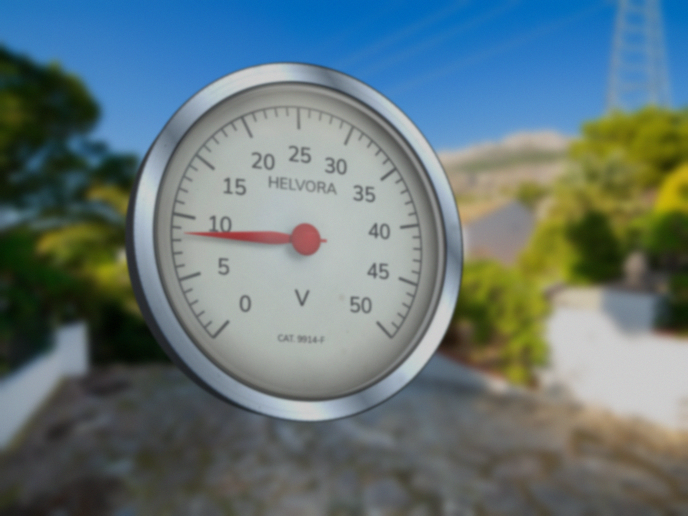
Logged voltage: 8.5V
